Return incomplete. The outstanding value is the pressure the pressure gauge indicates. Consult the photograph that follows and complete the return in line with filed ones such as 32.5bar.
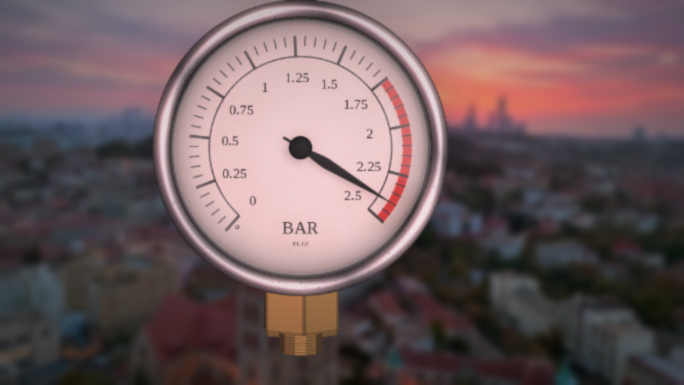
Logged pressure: 2.4bar
